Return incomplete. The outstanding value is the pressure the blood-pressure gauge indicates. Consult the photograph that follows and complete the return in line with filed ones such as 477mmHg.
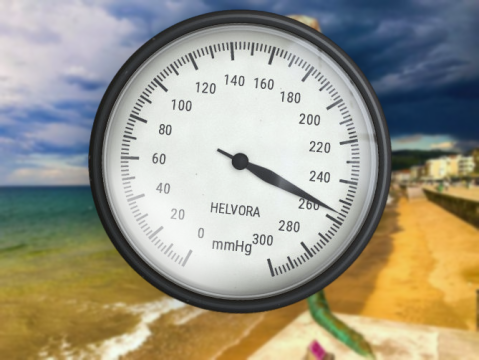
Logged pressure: 256mmHg
